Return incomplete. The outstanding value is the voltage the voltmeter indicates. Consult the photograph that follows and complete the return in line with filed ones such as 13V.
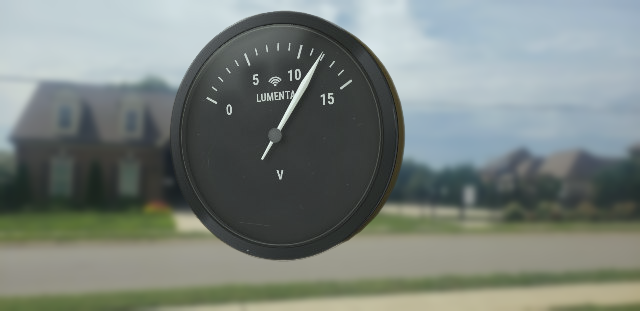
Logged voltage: 12V
